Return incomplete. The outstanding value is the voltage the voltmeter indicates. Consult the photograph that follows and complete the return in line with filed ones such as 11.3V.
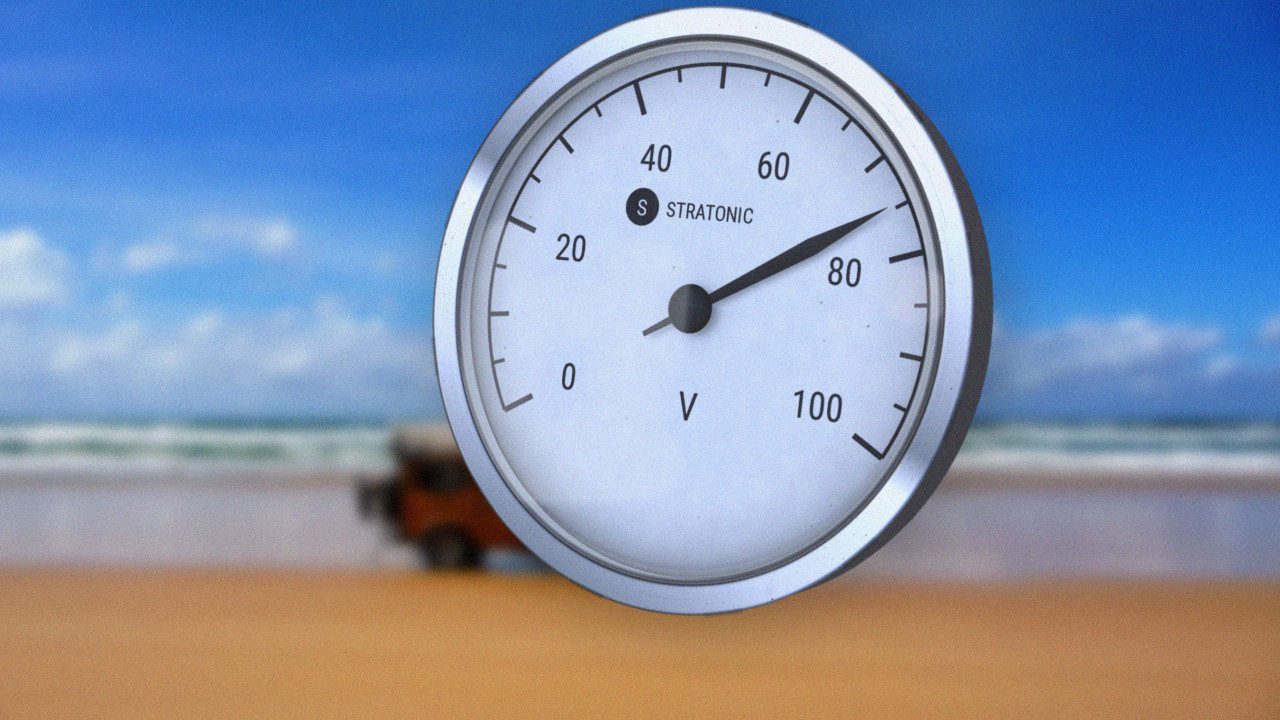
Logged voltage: 75V
